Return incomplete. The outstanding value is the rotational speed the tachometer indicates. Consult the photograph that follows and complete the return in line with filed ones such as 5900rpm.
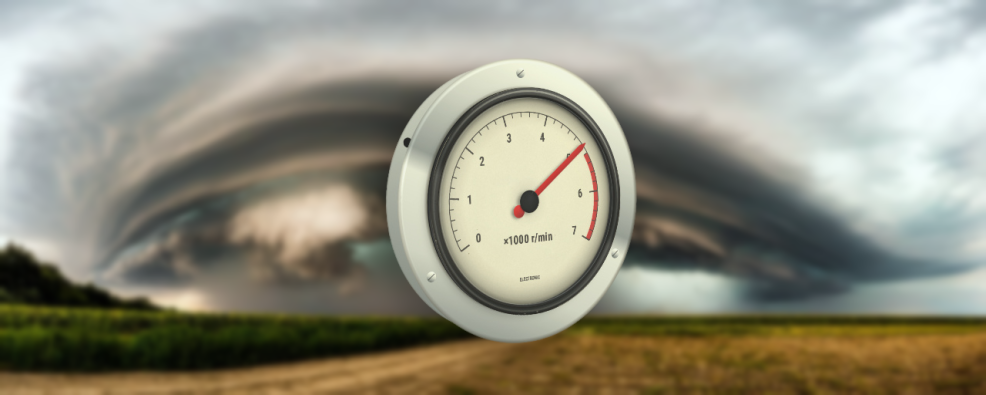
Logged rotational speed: 5000rpm
